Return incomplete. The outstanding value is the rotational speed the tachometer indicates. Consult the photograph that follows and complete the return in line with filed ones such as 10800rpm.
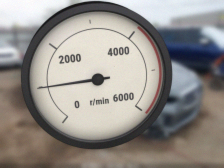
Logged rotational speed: 1000rpm
